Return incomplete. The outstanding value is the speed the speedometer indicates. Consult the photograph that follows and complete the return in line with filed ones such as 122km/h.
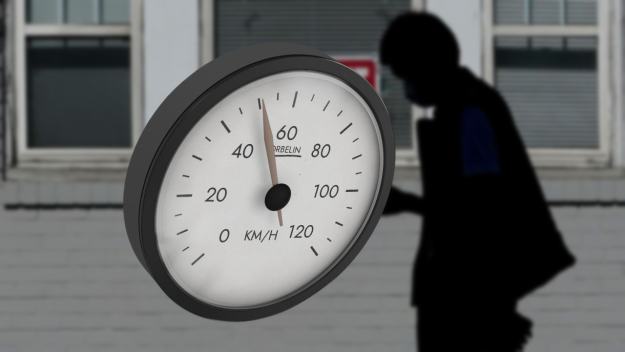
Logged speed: 50km/h
